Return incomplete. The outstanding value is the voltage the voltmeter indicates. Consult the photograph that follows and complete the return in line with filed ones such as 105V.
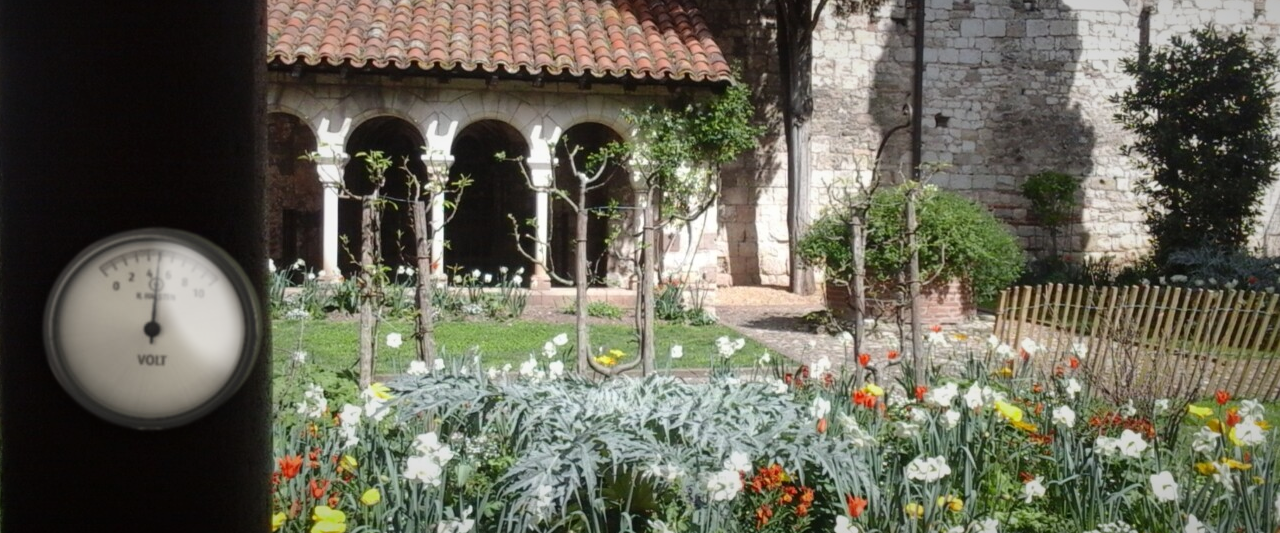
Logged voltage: 5V
